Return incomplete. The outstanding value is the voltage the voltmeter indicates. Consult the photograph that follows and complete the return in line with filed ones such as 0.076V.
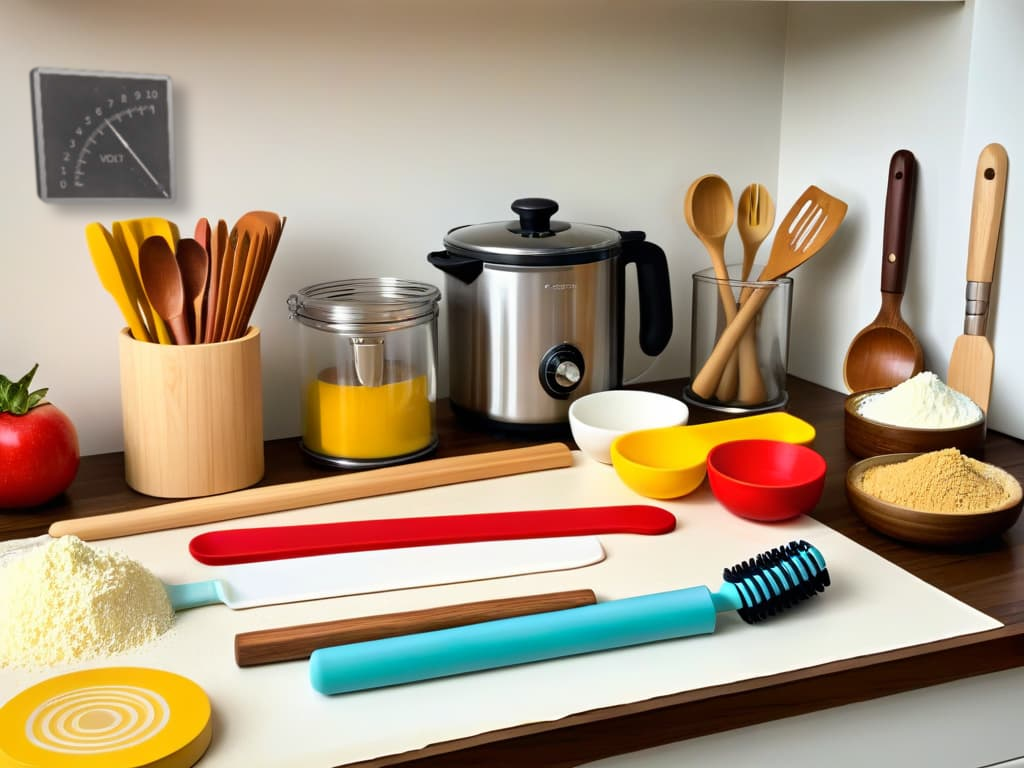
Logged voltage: 6V
